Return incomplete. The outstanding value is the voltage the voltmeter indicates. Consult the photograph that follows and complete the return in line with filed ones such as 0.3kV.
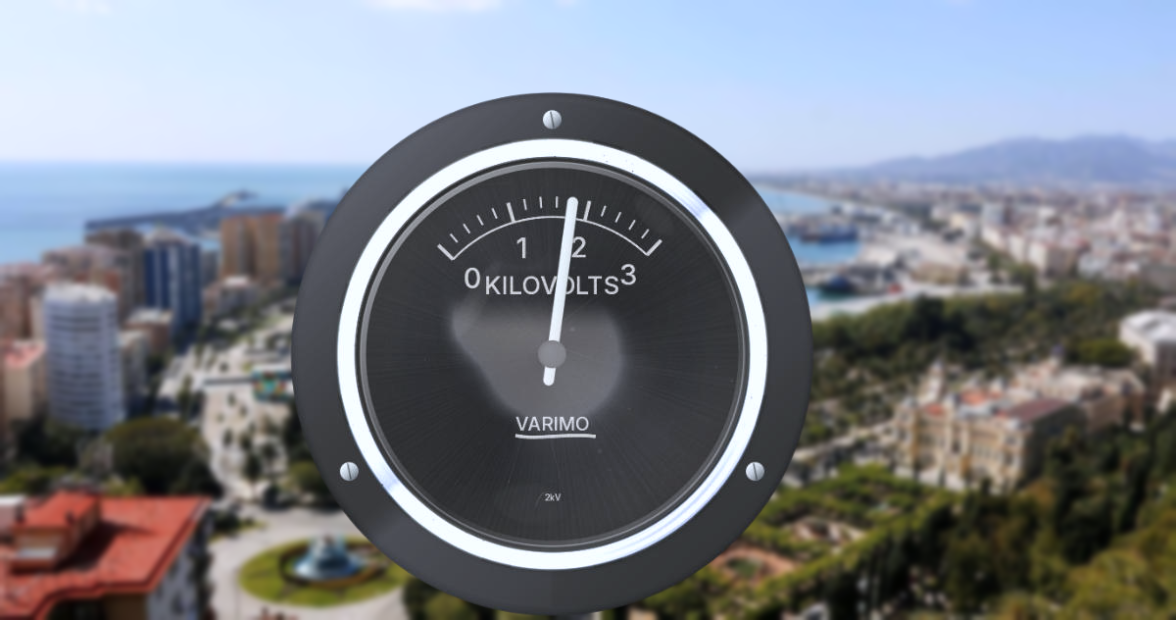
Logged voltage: 1.8kV
